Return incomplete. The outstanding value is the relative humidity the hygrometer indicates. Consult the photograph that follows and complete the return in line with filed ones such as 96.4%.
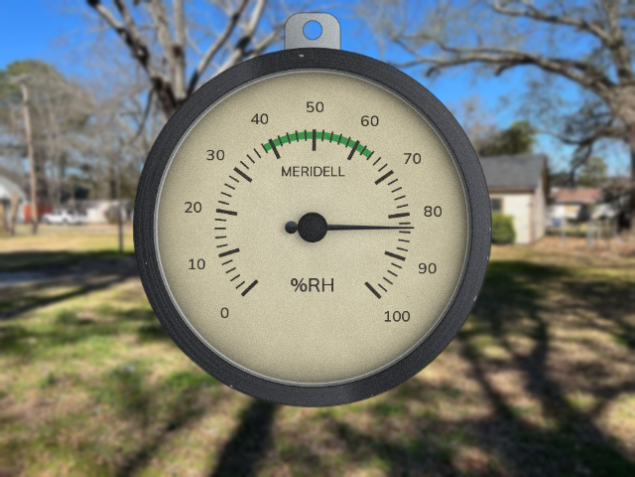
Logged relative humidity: 83%
